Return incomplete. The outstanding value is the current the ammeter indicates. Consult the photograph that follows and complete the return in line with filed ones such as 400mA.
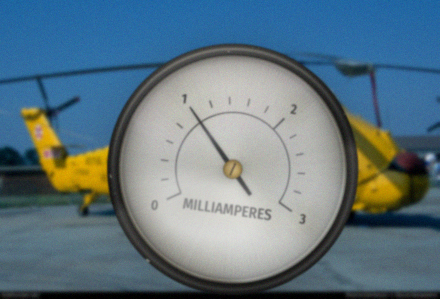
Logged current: 1mA
